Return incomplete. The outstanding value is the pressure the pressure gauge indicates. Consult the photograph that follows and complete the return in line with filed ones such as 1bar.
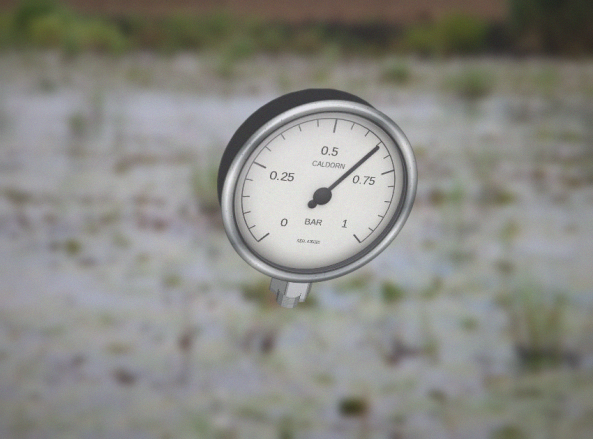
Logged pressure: 0.65bar
